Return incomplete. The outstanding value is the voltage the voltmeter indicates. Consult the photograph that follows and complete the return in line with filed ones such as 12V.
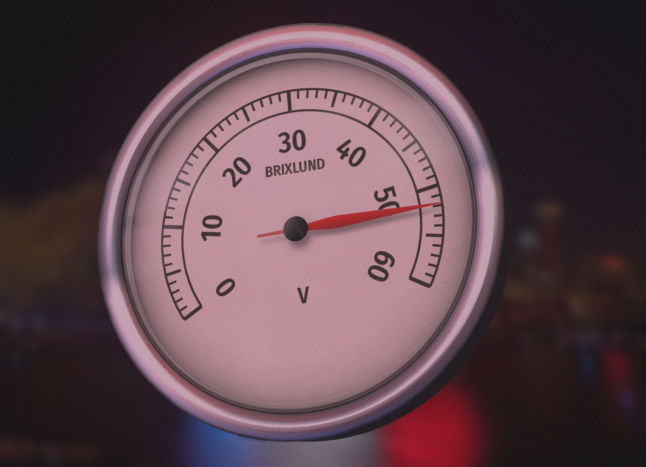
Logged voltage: 52V
